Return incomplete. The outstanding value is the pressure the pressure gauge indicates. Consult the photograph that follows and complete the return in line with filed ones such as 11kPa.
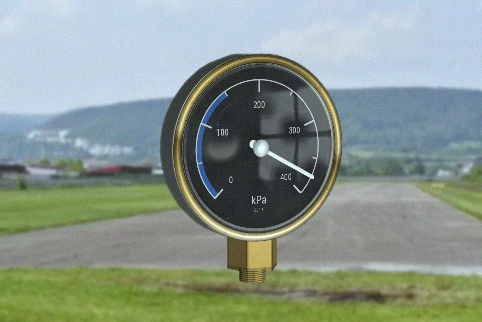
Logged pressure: 375kPa
